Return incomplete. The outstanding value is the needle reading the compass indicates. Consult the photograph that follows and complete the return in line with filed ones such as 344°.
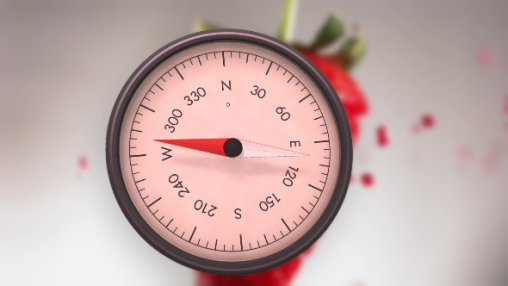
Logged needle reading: 280°
